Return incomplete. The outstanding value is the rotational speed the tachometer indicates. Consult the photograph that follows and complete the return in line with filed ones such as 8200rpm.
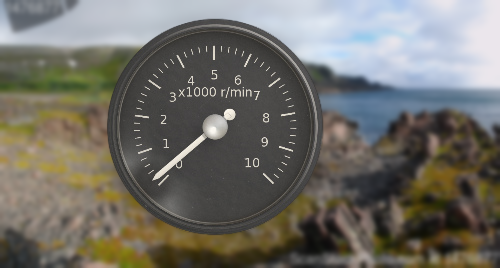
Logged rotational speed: 200rpm
